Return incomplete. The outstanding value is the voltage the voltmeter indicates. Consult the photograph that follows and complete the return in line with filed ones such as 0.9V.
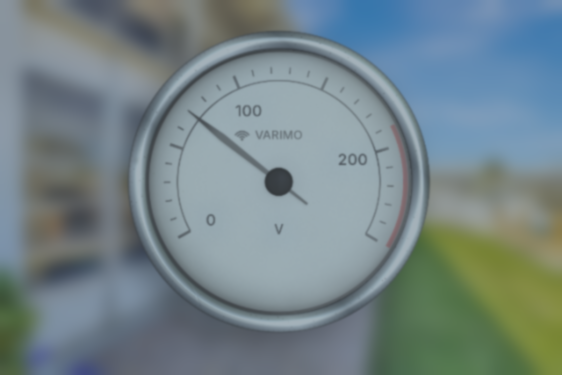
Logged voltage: 70V
